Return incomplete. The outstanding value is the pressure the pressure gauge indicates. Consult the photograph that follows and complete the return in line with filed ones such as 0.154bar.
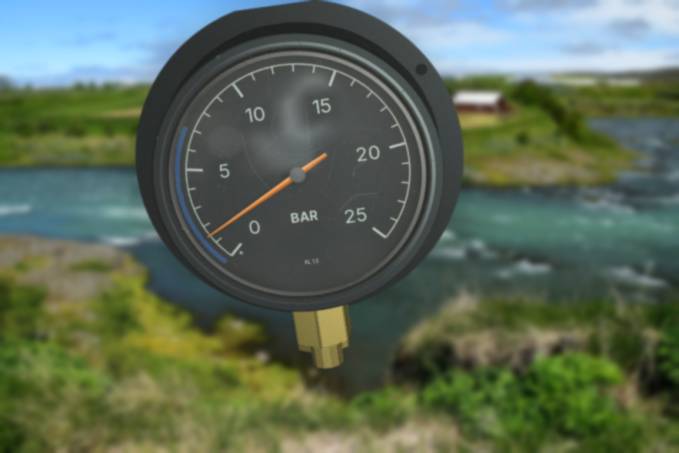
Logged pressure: 1.5bar
